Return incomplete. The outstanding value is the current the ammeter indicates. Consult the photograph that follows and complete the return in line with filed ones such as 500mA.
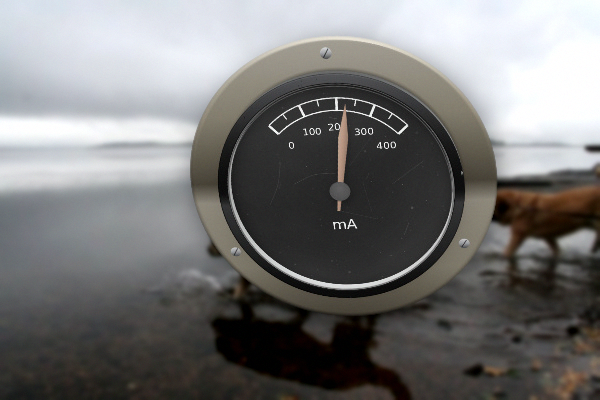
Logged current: 225mA
